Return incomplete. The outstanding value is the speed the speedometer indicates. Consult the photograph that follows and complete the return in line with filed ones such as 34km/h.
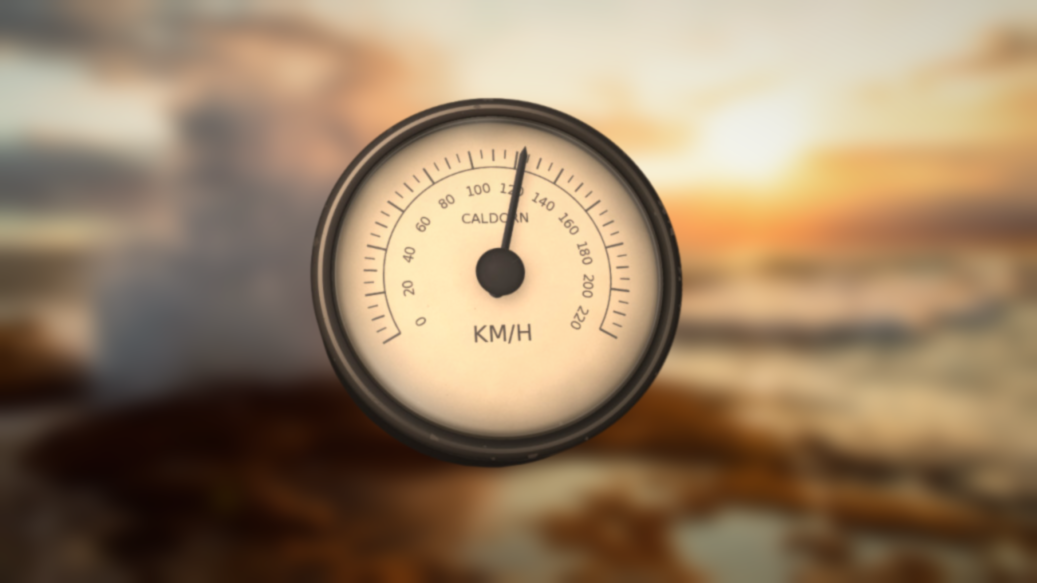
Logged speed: 122.5km/h
